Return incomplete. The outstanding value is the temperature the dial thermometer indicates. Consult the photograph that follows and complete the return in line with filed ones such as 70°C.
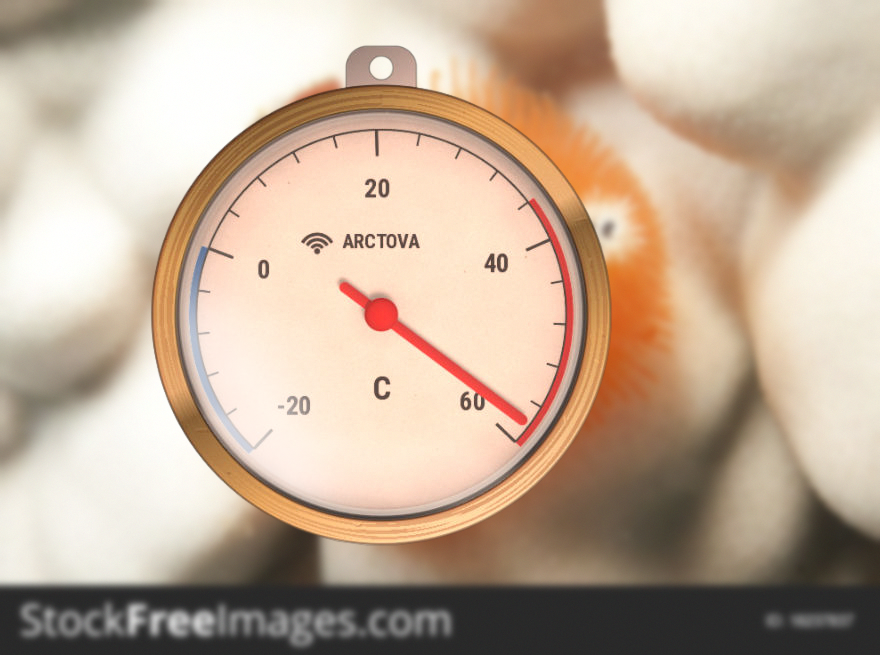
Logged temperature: 58°C
